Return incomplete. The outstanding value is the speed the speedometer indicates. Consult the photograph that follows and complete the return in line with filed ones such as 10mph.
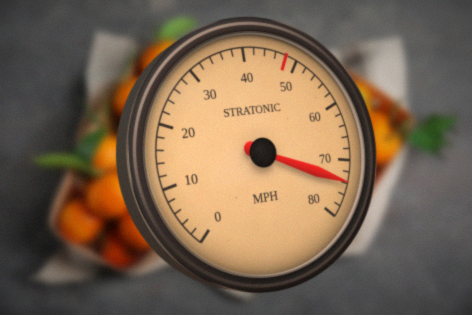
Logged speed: 74mph
